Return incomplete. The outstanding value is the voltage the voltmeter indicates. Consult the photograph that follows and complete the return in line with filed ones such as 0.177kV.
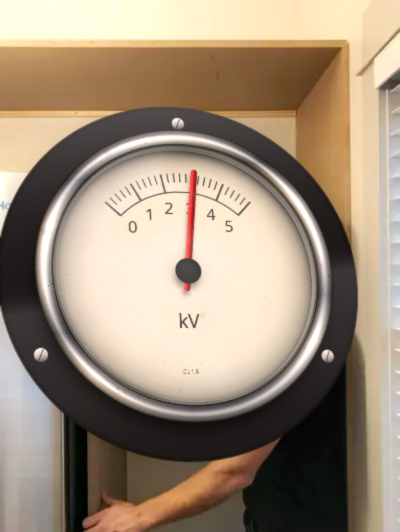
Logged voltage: 3kV
